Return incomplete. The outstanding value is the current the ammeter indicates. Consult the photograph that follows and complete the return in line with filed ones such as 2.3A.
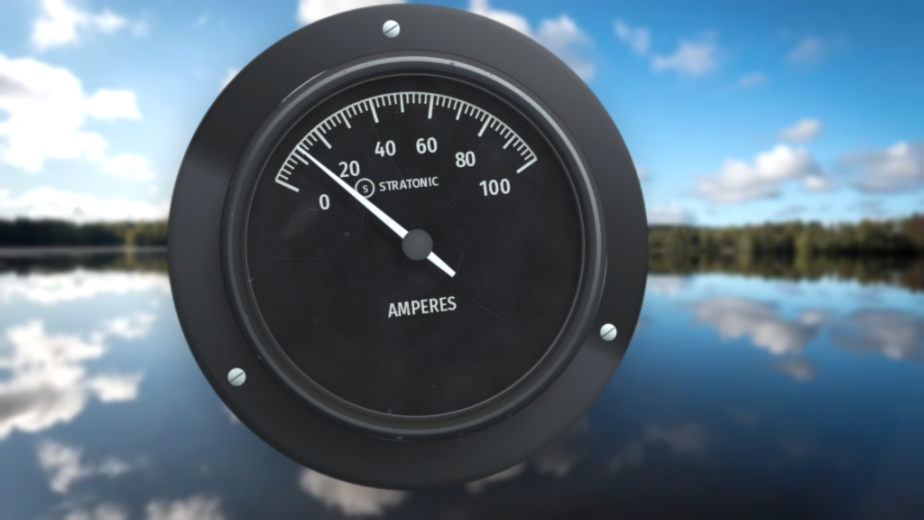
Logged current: 12A
